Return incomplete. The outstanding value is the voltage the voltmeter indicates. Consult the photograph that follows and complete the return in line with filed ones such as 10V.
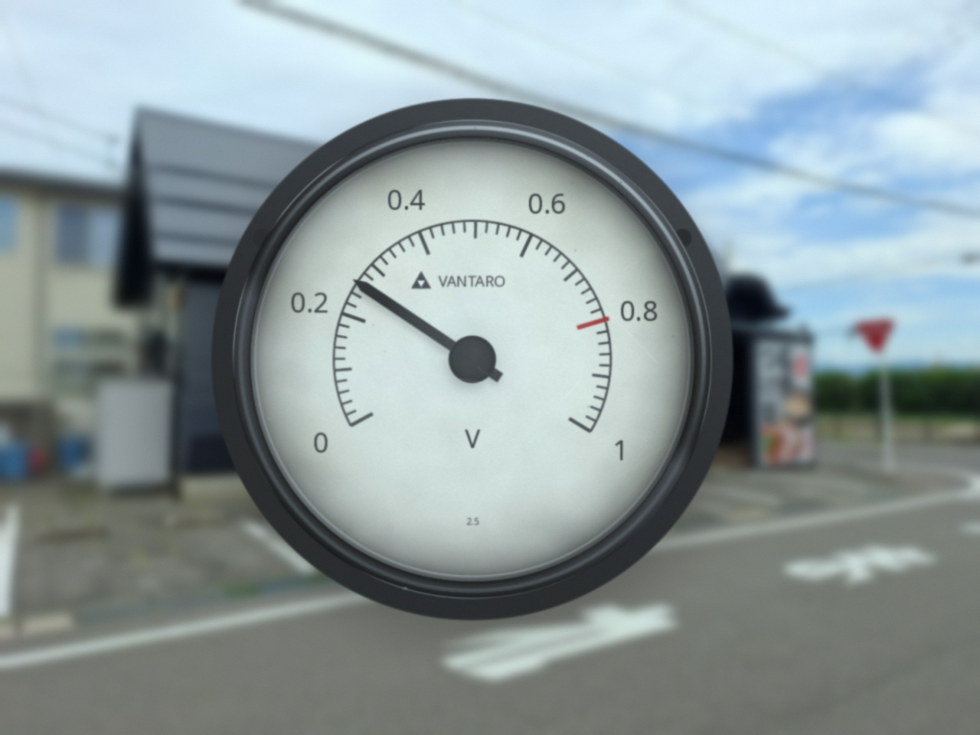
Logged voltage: 0.26V
